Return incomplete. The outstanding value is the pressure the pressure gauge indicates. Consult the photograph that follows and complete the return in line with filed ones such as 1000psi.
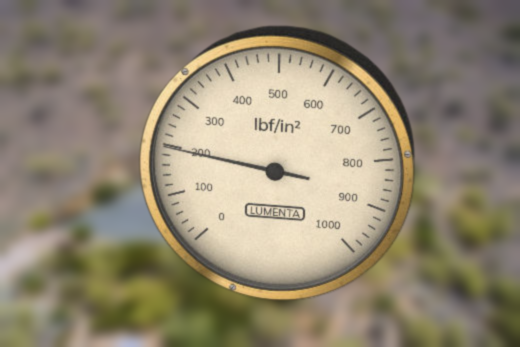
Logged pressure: 200psi
